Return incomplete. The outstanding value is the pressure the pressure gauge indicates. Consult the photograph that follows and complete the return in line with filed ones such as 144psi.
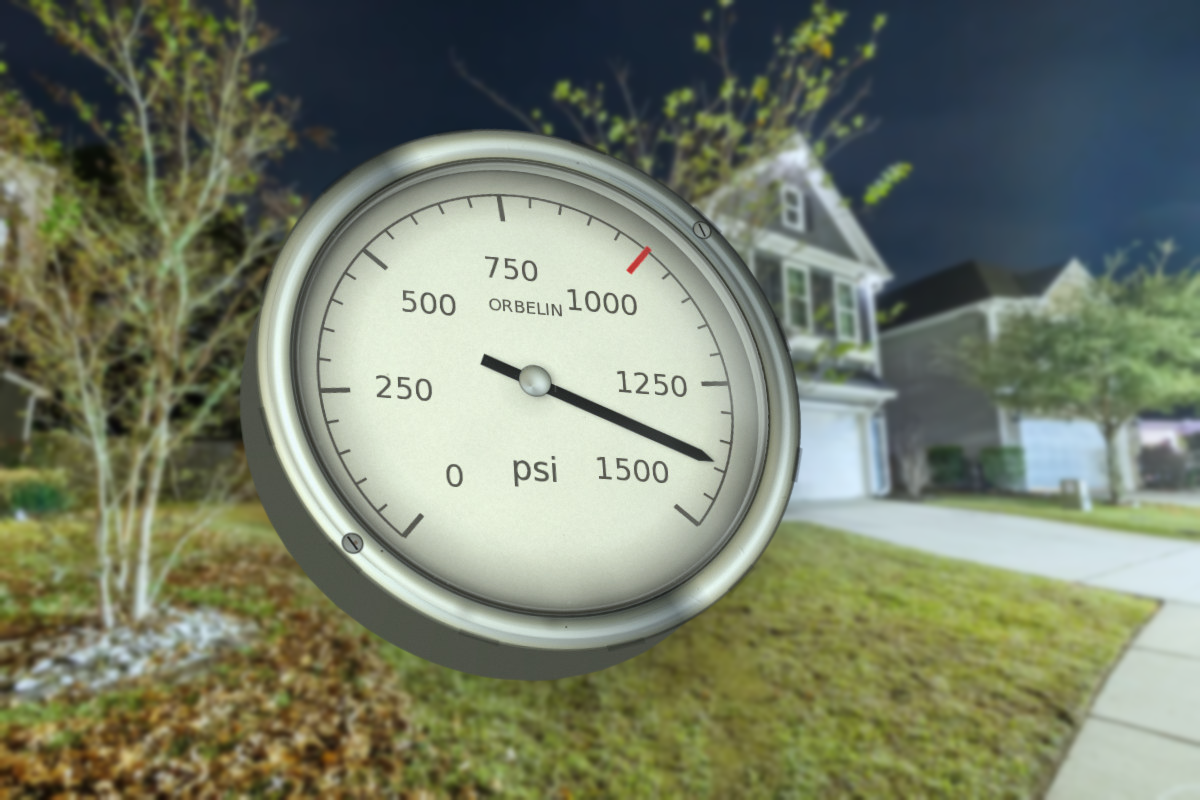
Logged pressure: 1400psi
